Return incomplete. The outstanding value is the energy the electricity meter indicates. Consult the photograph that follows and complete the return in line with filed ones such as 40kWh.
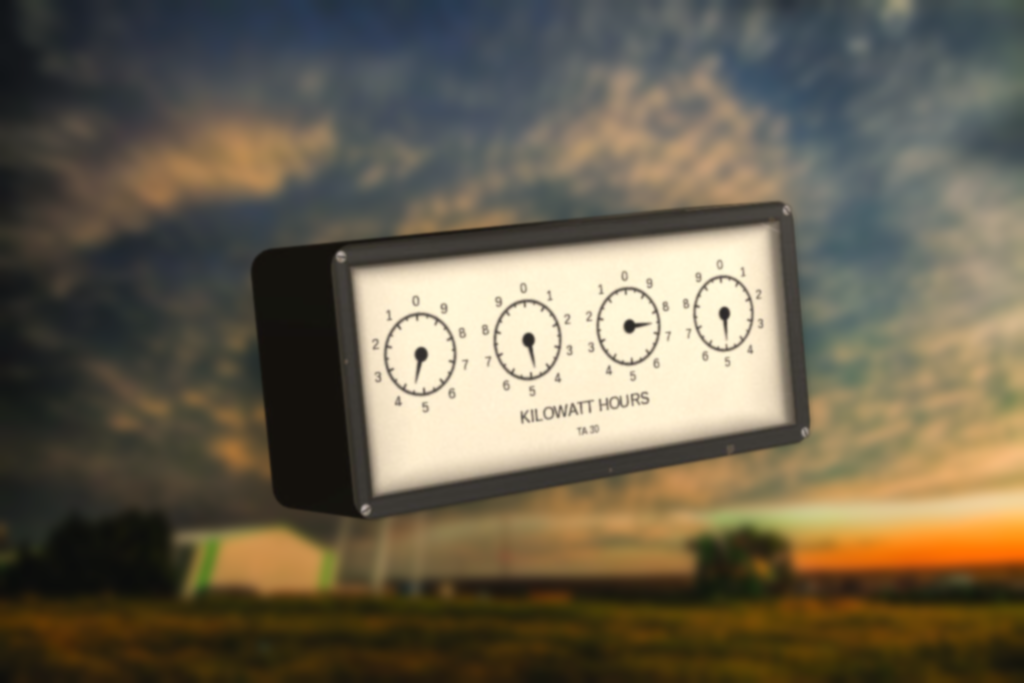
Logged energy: 4475kWh
